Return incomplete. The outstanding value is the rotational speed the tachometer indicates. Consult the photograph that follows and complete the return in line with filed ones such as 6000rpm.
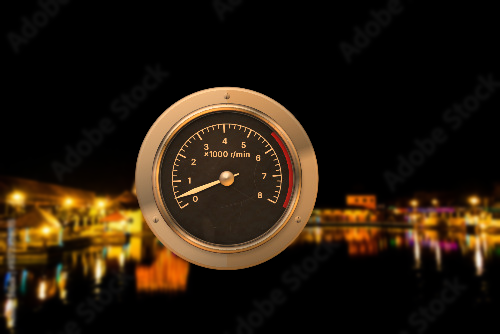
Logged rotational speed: 400rpm
